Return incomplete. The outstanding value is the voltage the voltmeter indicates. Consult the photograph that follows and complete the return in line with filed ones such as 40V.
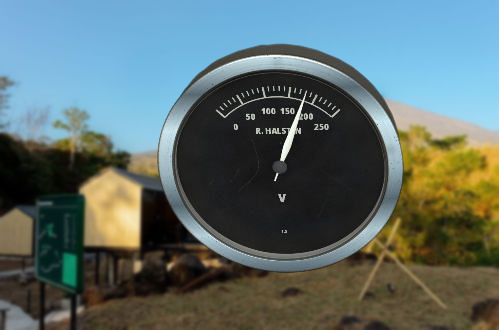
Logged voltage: 180V
